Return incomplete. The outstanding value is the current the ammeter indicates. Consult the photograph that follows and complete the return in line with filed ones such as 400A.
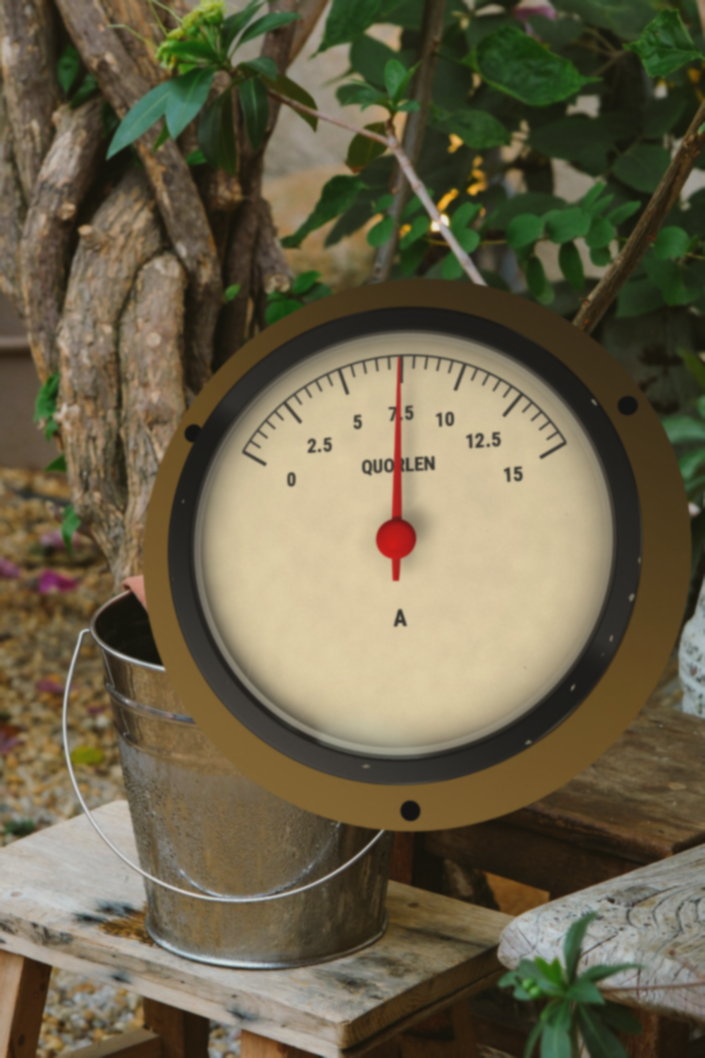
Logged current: 7.5A
